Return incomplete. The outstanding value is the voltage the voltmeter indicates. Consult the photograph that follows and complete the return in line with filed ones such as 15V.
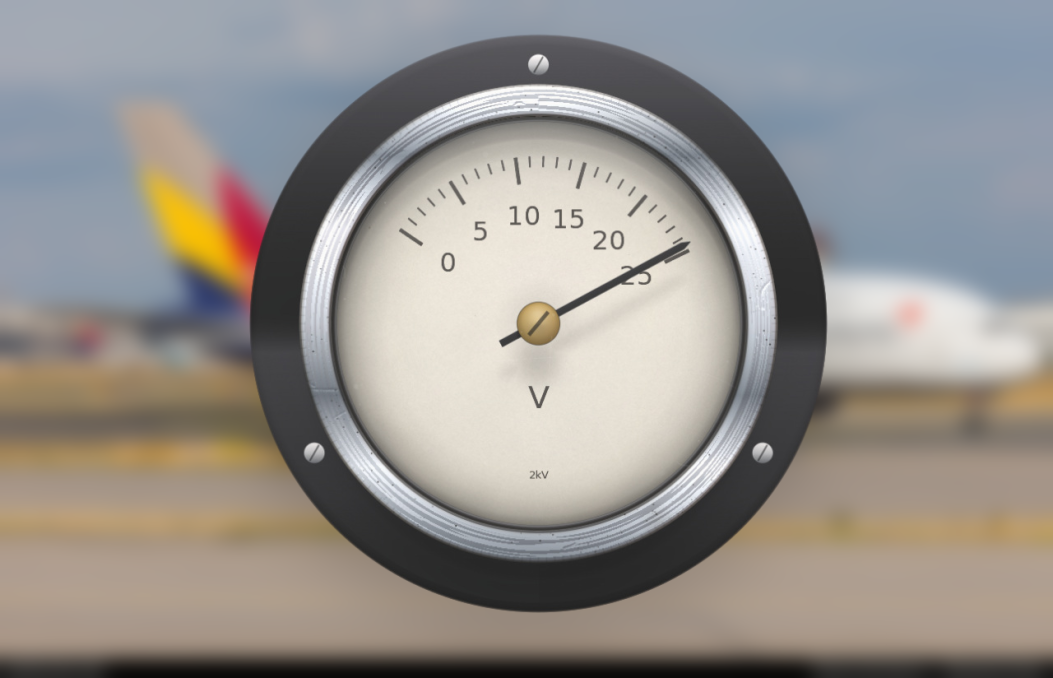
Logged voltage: 24.5V
